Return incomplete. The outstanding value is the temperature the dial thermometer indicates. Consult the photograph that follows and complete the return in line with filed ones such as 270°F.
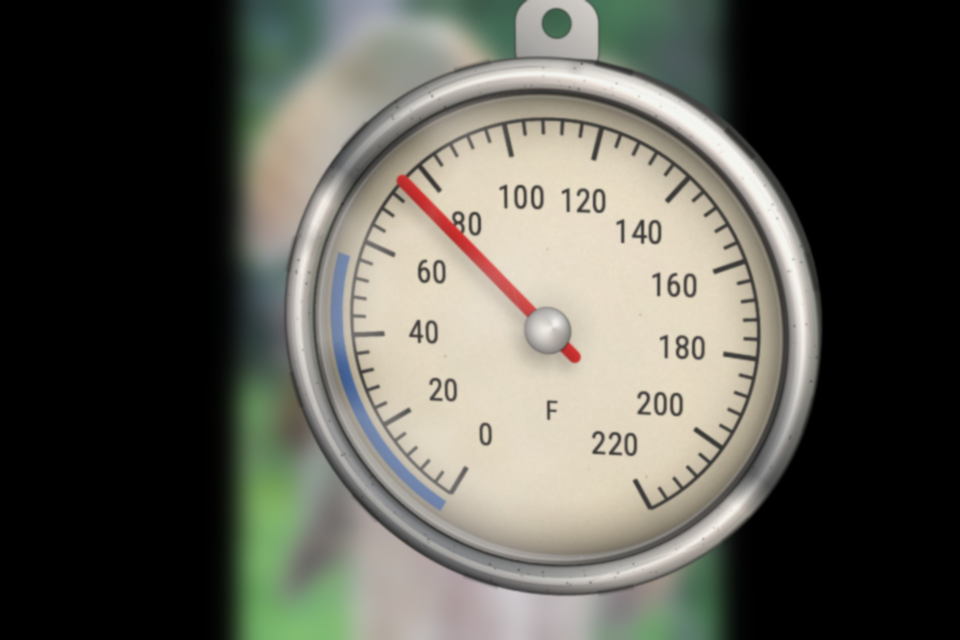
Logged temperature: 76°F
